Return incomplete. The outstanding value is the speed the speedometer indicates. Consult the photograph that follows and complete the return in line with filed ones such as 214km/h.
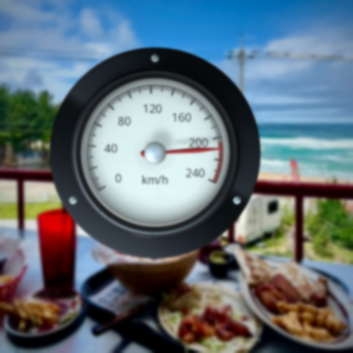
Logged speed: 210km/h
